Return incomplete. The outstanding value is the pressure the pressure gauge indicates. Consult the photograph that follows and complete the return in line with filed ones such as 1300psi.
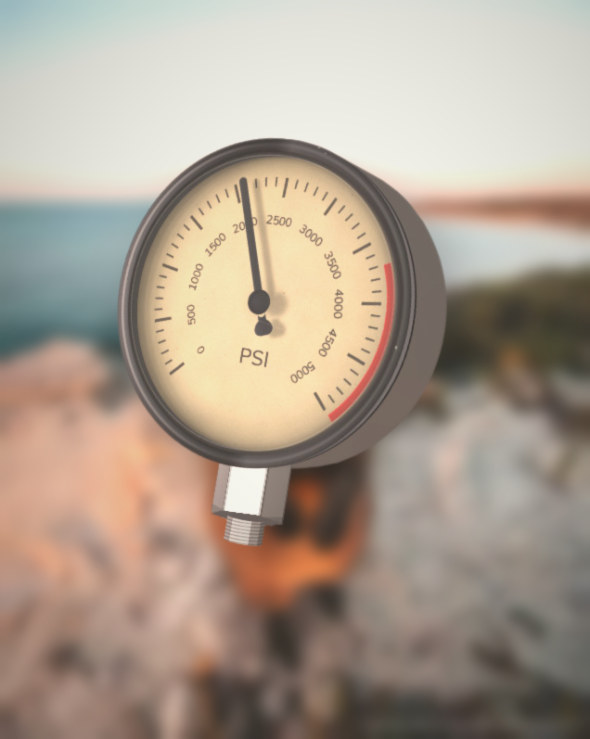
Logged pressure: 2100psi
